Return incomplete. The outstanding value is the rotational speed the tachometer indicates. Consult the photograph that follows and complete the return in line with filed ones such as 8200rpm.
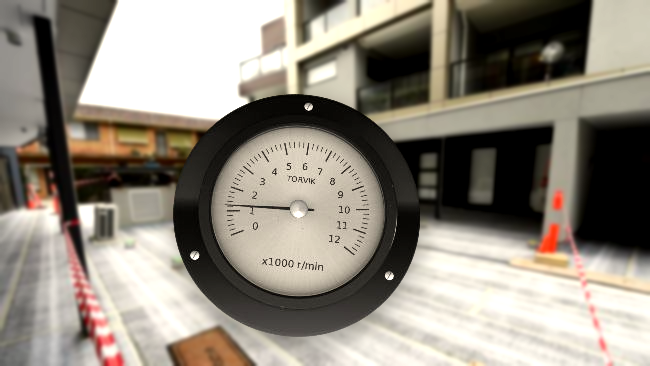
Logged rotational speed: 1200rpm
